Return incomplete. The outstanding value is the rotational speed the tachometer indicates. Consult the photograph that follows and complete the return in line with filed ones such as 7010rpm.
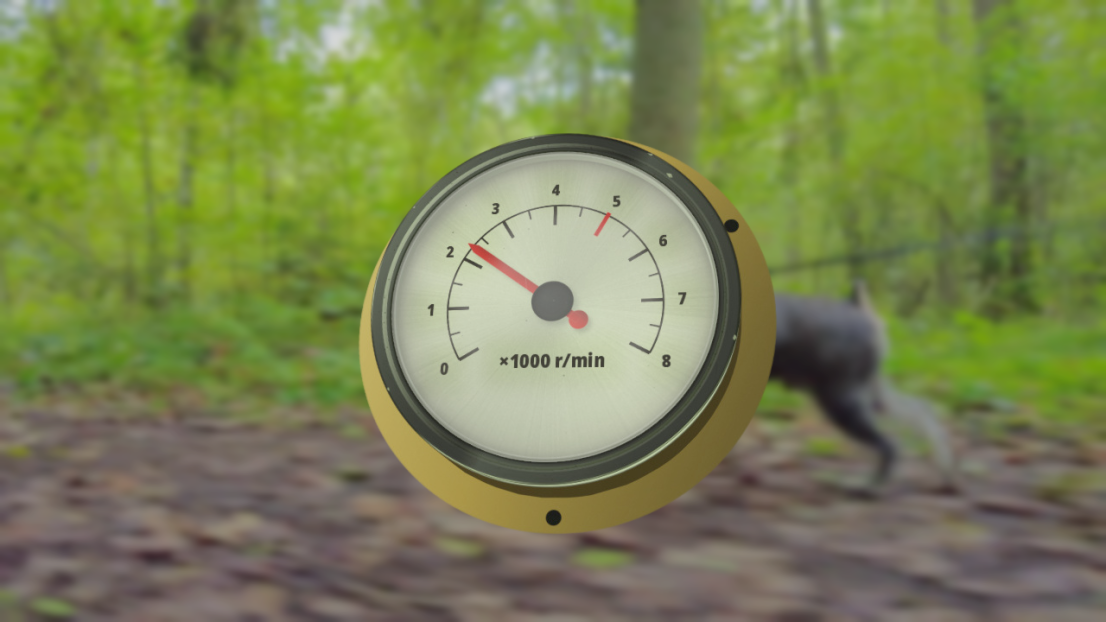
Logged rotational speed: 2250rpm
